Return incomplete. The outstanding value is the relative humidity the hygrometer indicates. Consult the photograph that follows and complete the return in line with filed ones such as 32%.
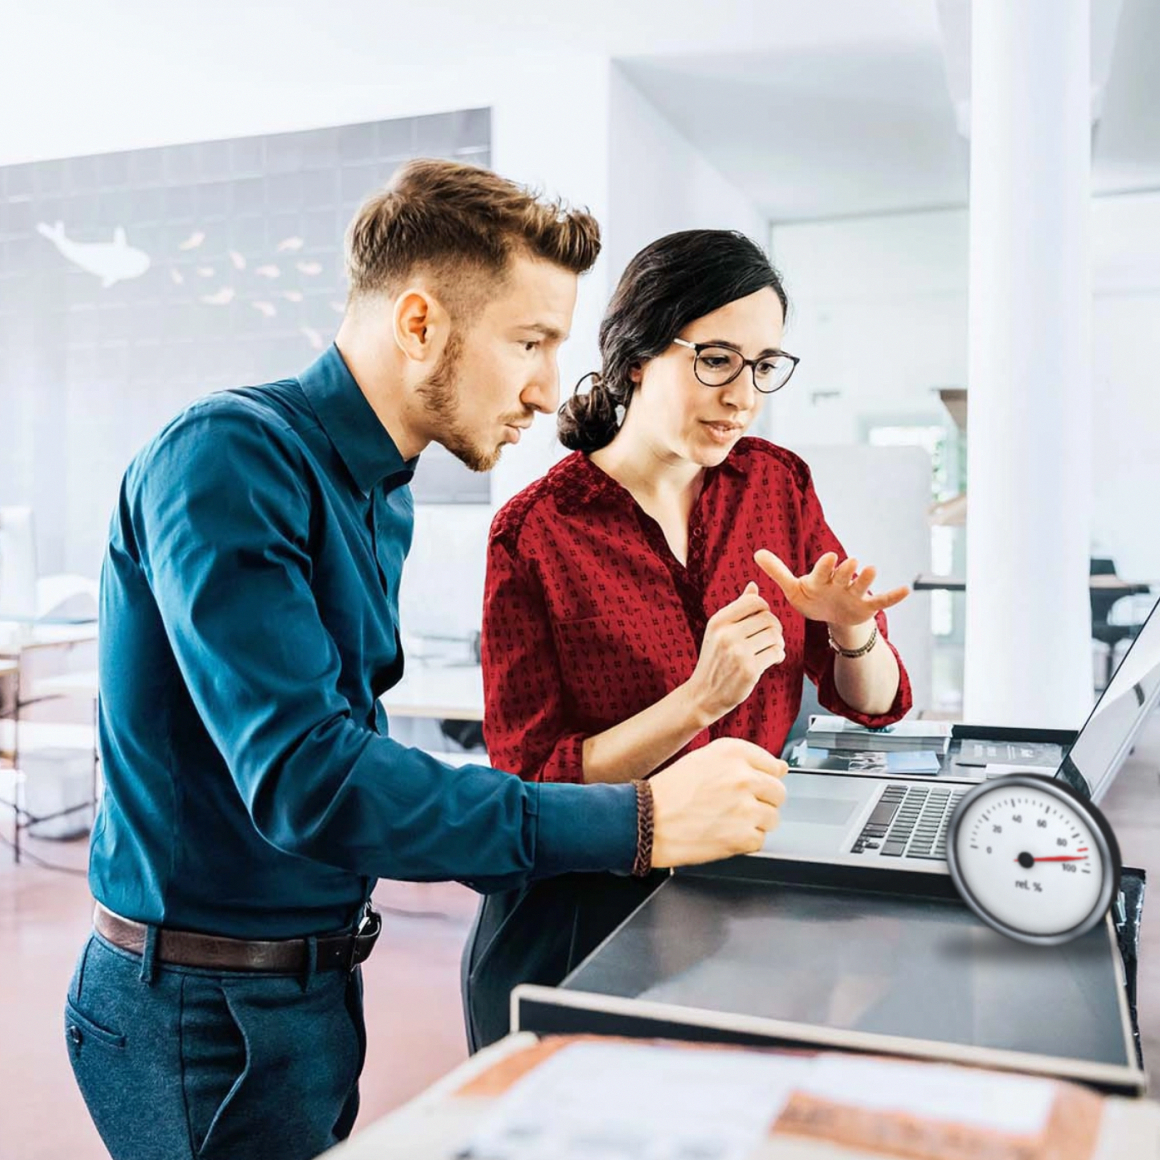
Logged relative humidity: 92%
